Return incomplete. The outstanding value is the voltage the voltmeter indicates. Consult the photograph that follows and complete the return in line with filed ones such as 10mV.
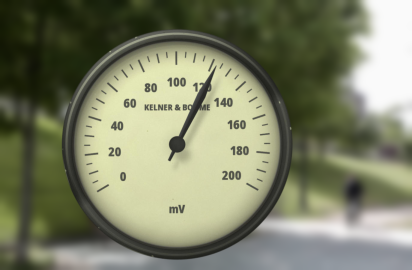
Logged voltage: 122.5mV
